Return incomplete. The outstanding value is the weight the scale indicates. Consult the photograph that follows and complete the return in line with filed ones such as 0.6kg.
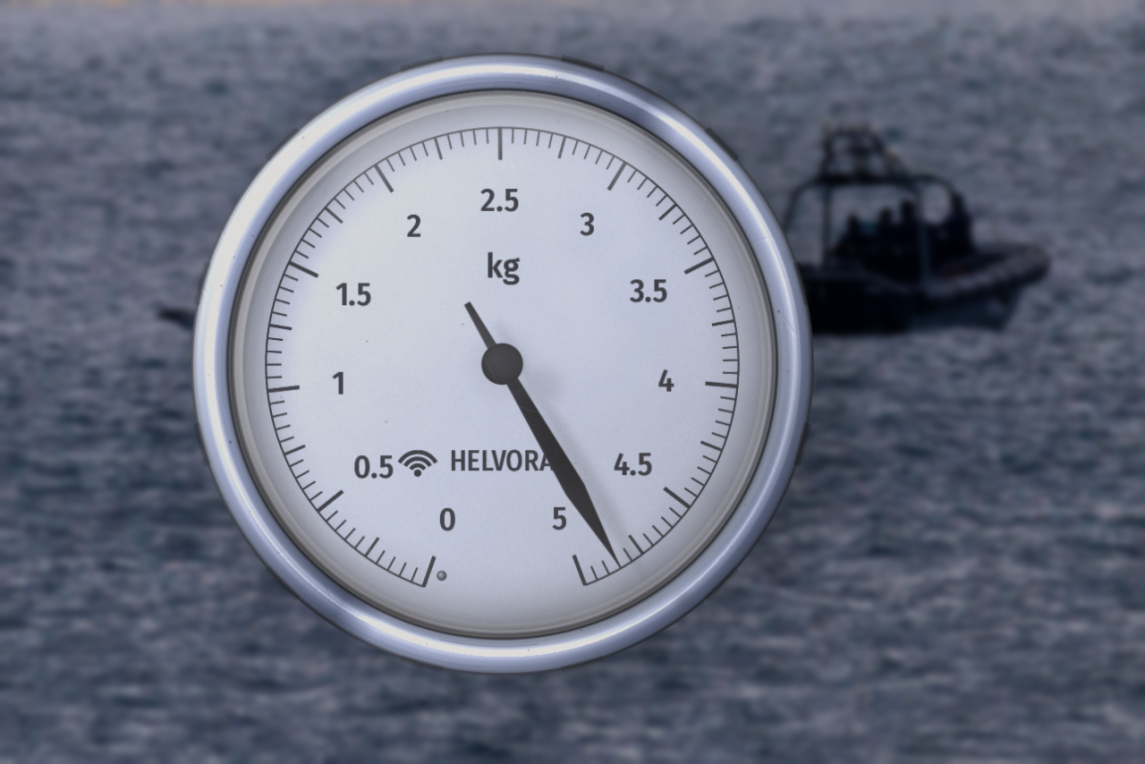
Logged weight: 4.85kg
